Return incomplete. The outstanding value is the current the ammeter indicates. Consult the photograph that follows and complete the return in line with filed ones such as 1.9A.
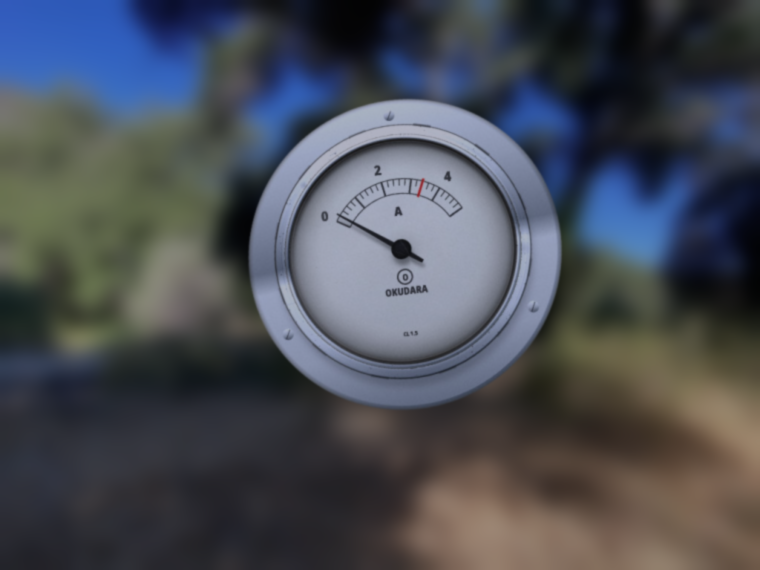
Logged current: 0.2A
